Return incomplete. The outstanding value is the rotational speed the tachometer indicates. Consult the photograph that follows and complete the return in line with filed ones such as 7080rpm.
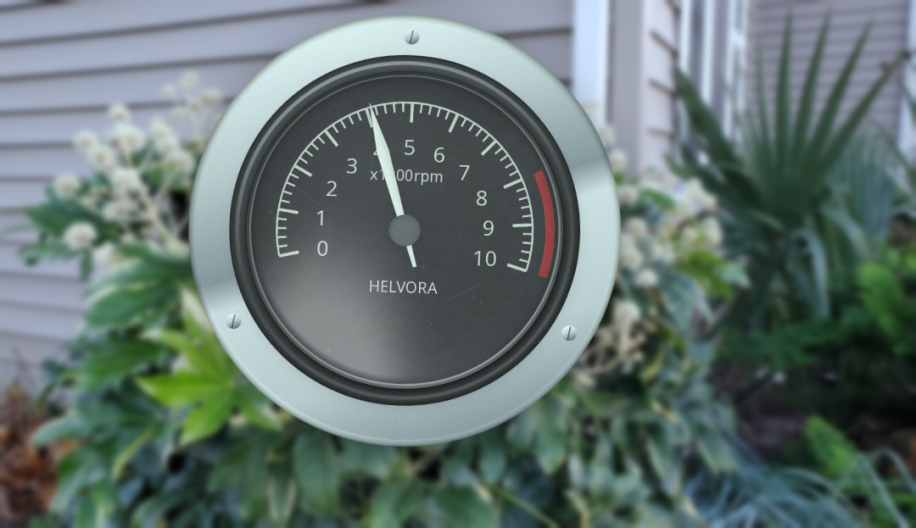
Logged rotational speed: 4100rpm
